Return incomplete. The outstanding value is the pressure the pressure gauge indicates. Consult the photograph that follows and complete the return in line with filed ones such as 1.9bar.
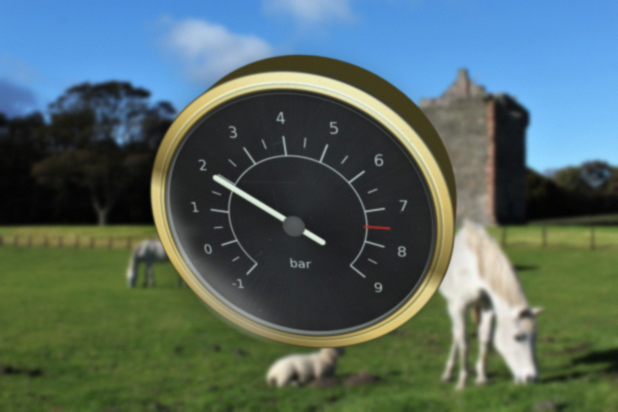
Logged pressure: 2bar
